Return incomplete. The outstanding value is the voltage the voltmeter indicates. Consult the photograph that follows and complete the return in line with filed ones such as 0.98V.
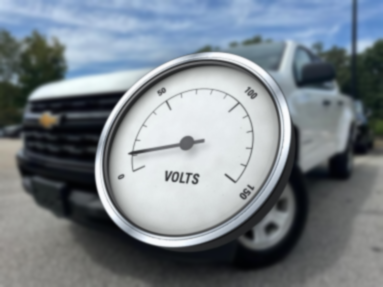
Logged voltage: 10V
